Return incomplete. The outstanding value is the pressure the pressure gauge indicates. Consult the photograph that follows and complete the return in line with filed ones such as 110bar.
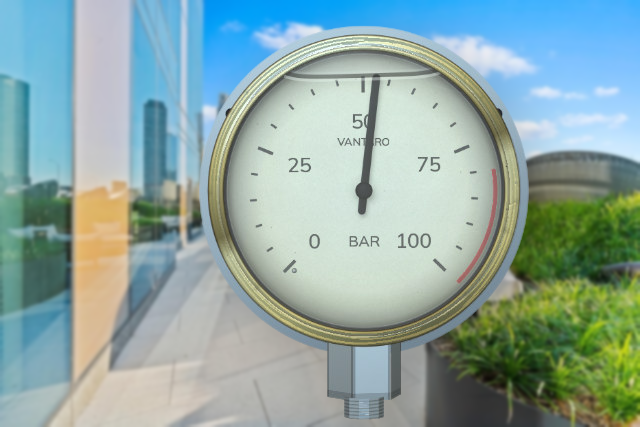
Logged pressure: 52.5bar
